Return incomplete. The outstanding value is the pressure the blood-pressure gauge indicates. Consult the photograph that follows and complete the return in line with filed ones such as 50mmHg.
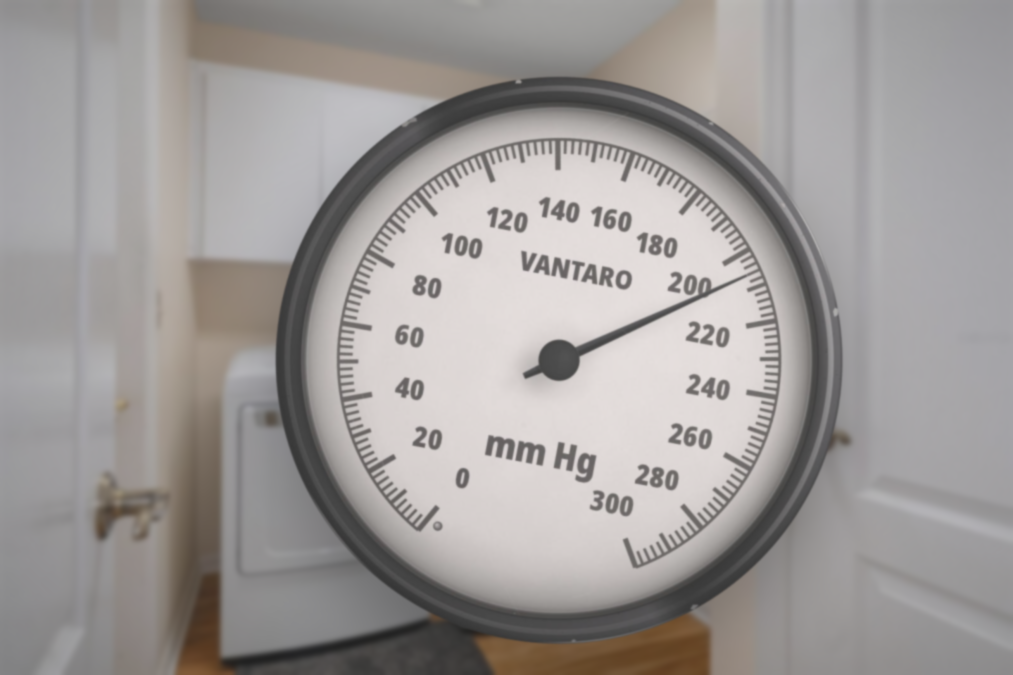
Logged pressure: 206mmHg
